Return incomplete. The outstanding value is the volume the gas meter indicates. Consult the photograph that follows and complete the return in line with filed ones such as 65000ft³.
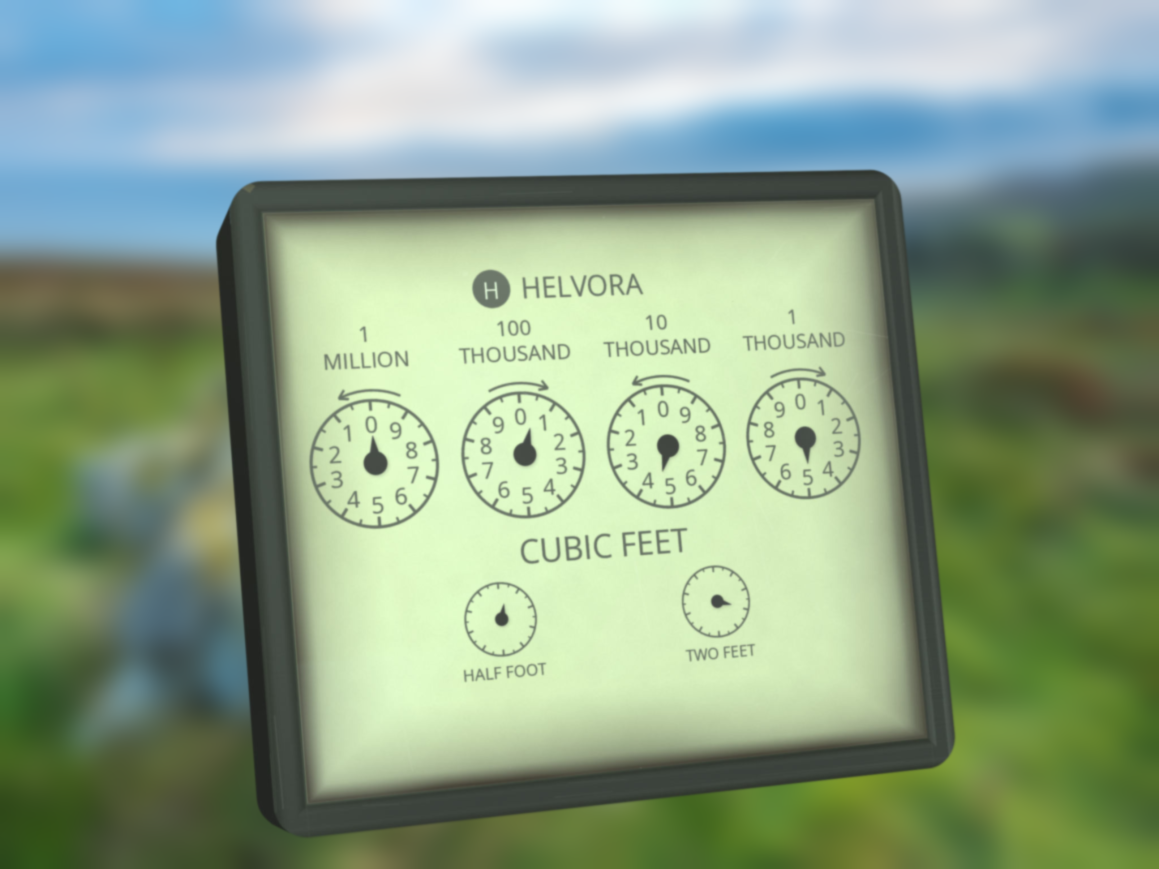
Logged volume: 4500ft³
